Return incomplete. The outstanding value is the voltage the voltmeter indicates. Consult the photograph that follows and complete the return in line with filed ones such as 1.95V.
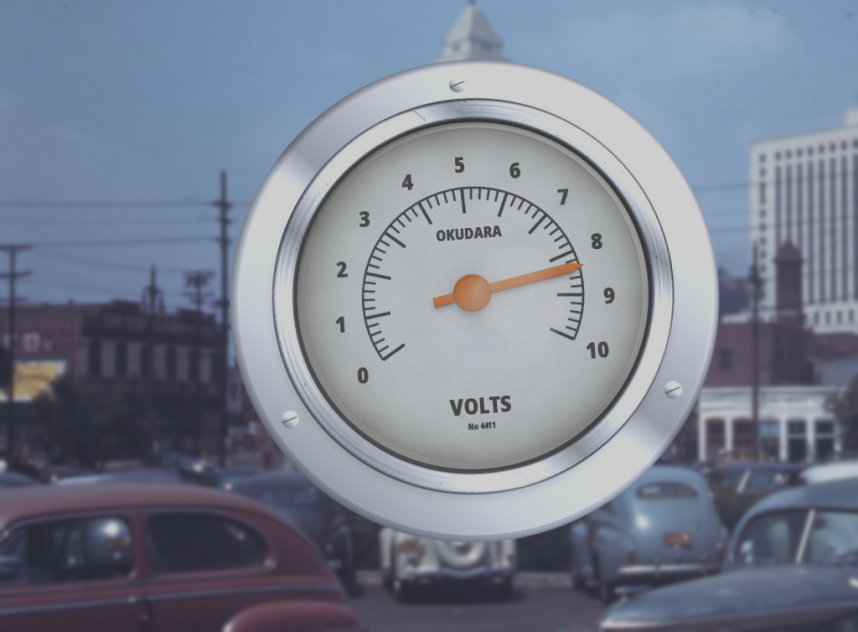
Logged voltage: 8.4V
